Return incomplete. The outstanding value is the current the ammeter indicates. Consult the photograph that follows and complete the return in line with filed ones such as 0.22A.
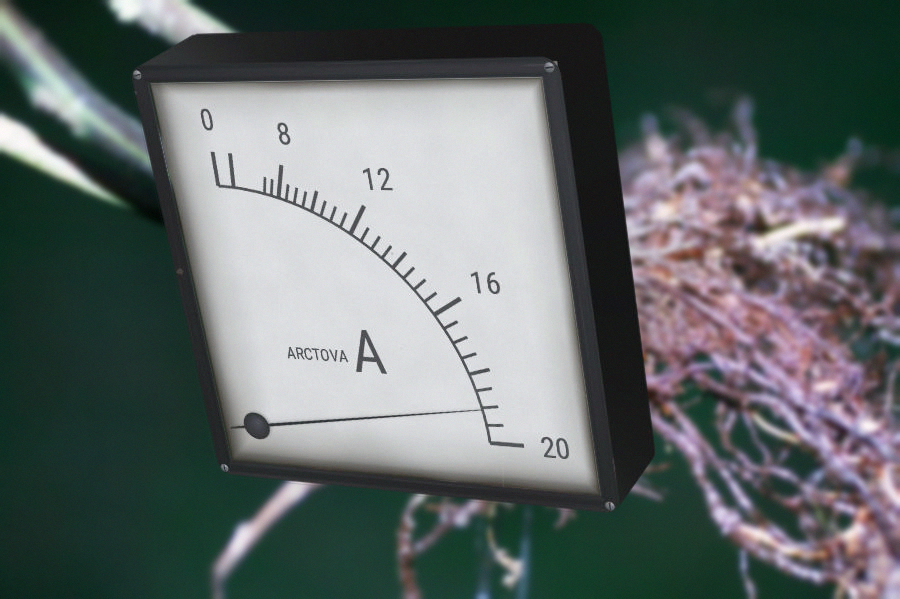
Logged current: 19A
